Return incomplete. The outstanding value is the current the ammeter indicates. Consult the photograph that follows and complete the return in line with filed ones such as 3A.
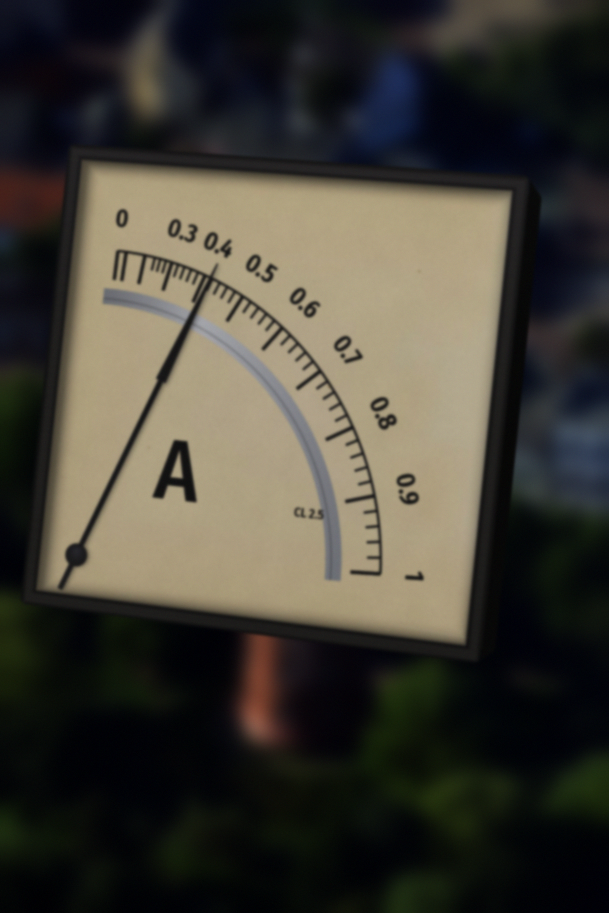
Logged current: 0.42A
